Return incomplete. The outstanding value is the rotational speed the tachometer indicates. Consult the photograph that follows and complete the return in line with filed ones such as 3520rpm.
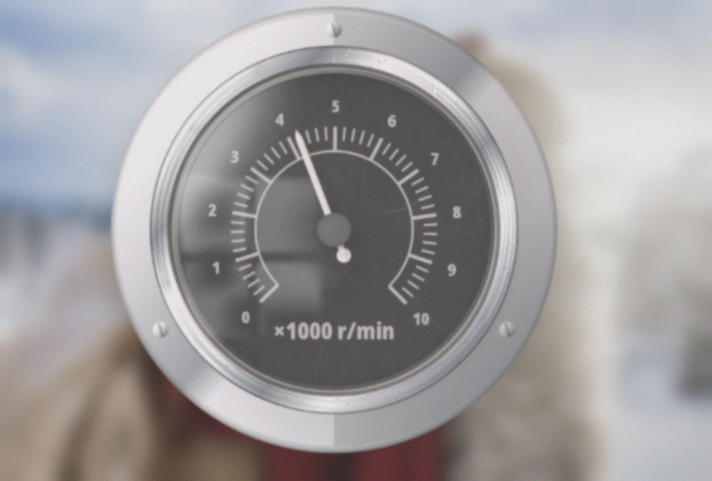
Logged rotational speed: 4200rpm
